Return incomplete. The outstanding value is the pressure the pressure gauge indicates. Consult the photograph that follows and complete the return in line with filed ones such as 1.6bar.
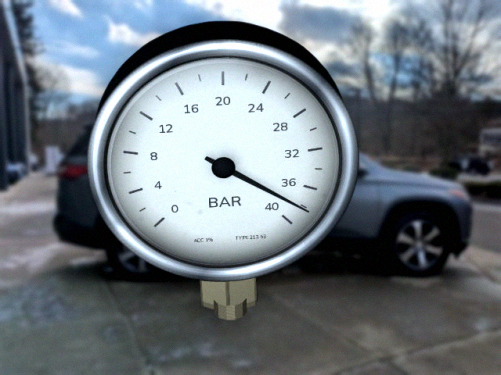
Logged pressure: 38bar
